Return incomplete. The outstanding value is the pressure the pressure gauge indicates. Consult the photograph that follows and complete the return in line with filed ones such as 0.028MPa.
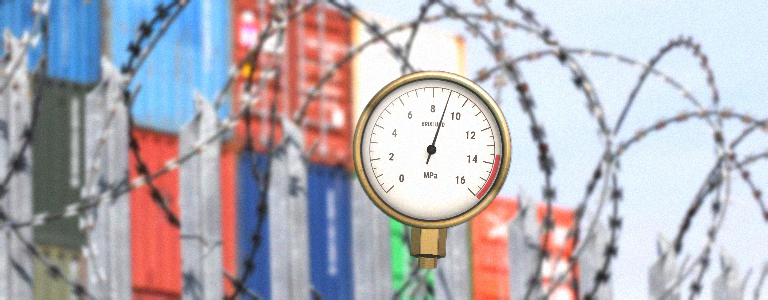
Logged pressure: 9MPa
